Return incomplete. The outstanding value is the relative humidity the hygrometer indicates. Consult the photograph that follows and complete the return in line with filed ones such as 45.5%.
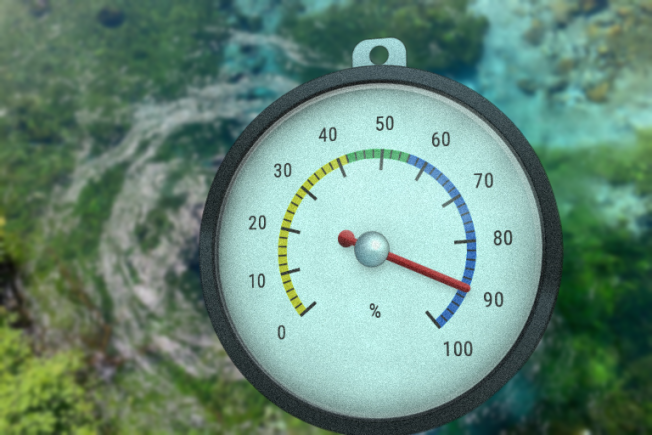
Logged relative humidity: 90%
